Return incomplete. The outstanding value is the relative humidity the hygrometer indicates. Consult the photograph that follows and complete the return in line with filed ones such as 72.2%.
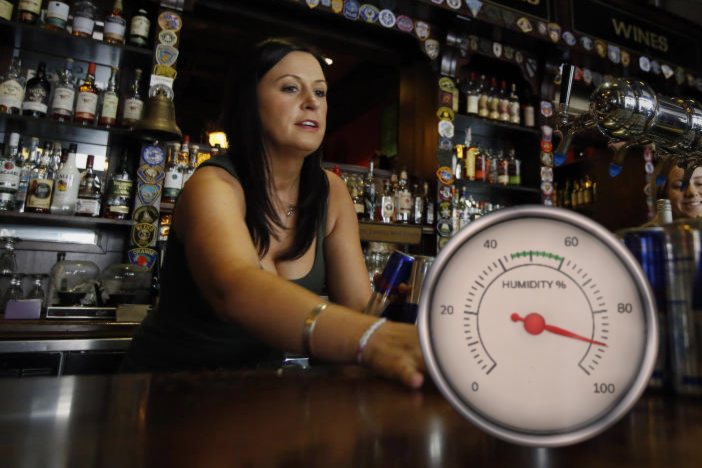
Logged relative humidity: 90%
